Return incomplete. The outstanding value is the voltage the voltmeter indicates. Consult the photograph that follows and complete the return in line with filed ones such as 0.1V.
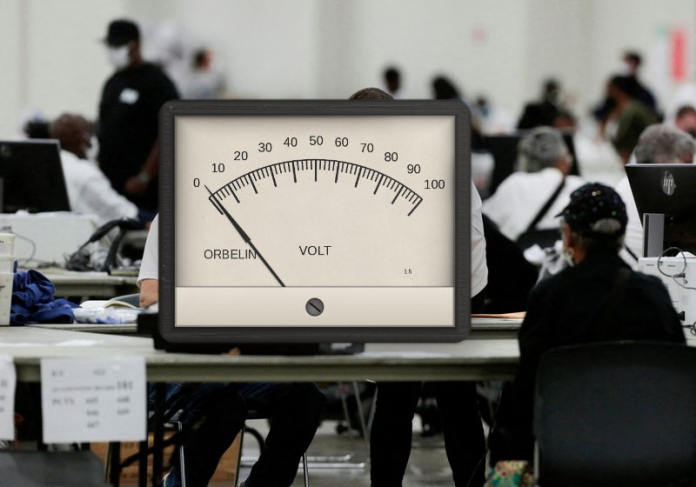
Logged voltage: 2V
